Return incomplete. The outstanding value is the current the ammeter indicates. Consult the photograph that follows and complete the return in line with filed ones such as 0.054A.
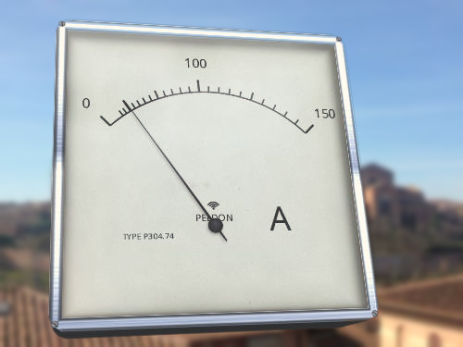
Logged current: 50A
